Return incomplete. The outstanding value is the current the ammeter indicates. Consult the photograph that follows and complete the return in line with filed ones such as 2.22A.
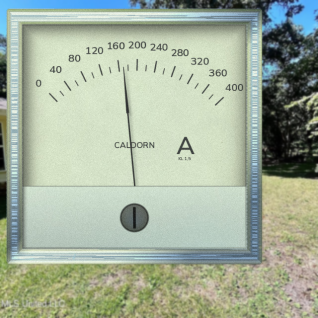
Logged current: 170A
